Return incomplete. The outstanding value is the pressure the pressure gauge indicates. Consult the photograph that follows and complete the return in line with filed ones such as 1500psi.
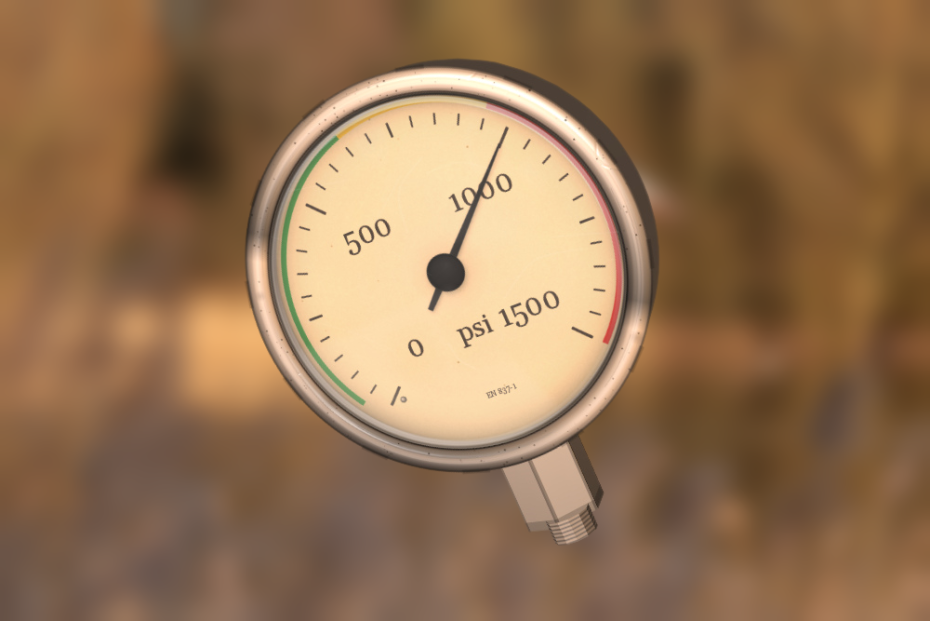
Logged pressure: 1000psi
